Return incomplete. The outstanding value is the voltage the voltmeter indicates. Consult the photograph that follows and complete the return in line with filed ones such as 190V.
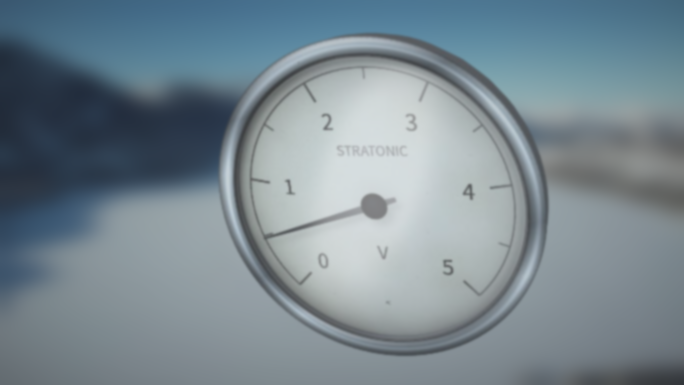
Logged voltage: 0.5V
